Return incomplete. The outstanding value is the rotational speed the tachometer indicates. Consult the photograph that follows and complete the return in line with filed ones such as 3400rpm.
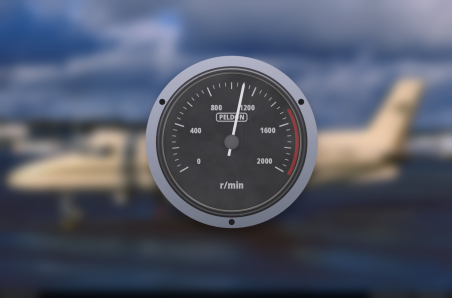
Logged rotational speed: 1100rpm
